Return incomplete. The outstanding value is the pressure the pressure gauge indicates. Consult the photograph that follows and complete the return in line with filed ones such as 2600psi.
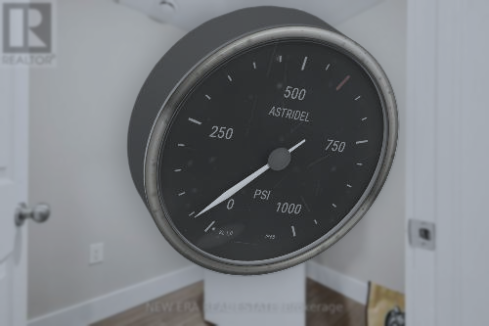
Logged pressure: 50psi
